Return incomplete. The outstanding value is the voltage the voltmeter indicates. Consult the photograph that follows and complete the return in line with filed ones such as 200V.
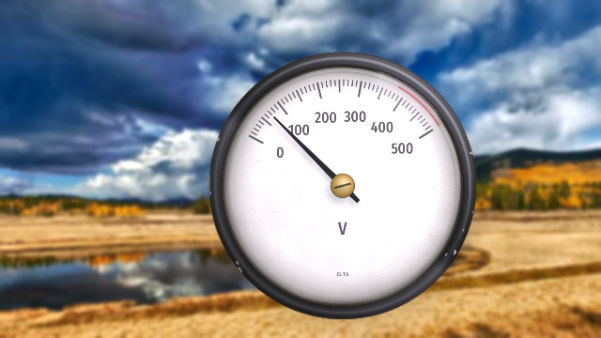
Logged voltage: 70V
